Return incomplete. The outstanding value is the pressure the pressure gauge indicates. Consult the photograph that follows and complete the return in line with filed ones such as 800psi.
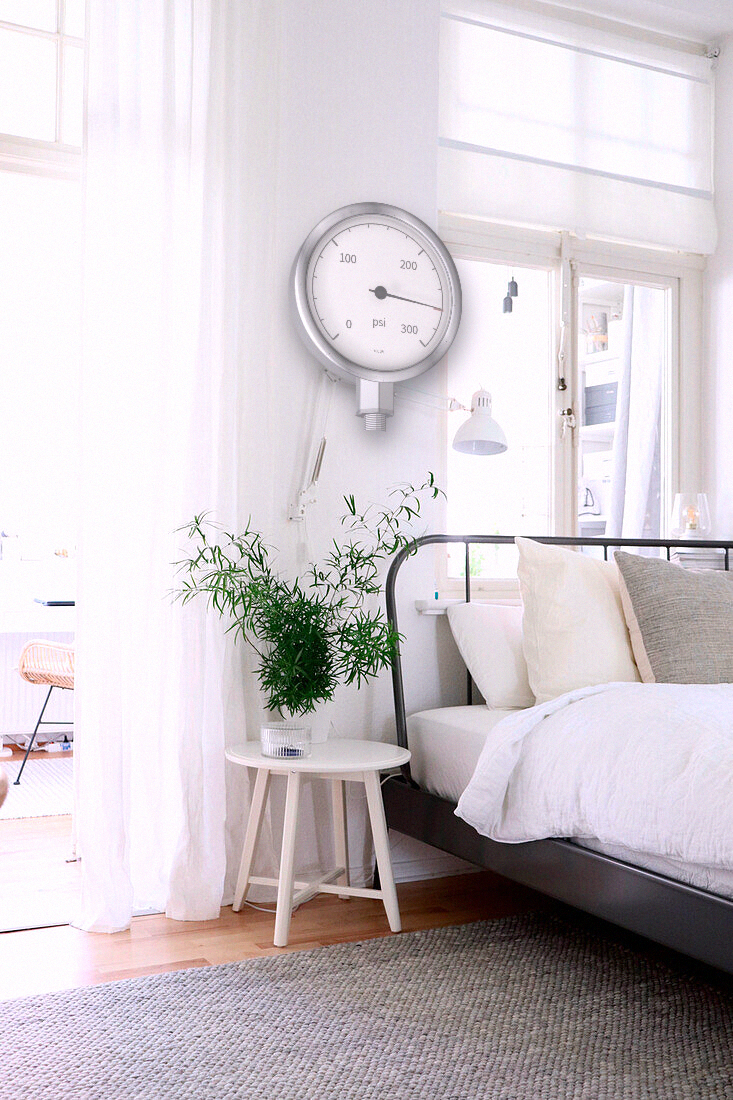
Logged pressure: 260psi
